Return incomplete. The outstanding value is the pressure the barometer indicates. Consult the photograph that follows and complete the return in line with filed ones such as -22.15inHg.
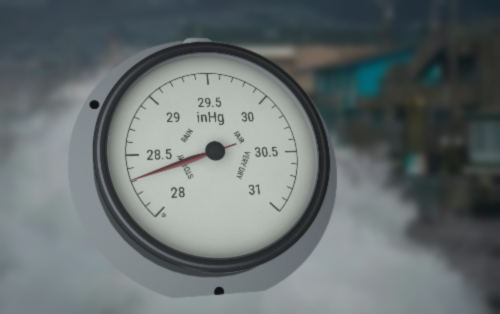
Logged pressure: 28.3inHg
